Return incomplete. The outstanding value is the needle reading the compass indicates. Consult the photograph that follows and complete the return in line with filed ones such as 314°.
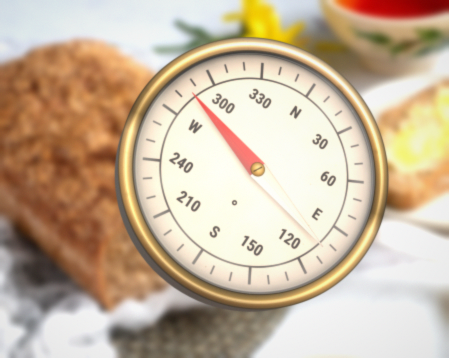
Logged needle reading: 285°
